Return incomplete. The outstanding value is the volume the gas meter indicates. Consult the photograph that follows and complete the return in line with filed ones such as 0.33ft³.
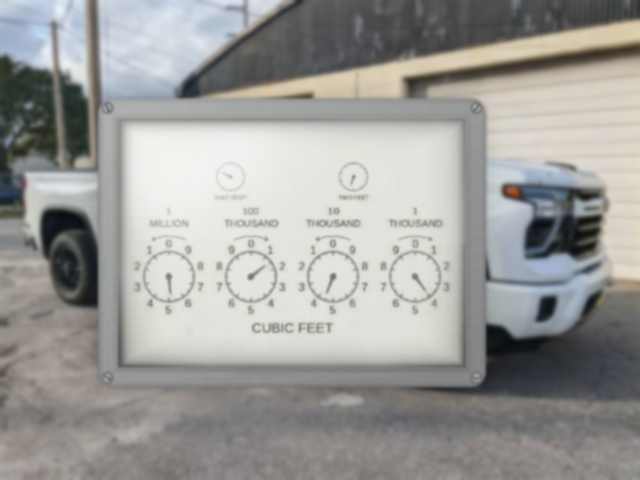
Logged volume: 514400ft³
